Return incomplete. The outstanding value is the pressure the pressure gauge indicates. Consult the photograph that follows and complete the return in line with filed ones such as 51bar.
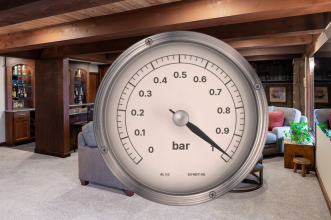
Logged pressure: 0.98bar
